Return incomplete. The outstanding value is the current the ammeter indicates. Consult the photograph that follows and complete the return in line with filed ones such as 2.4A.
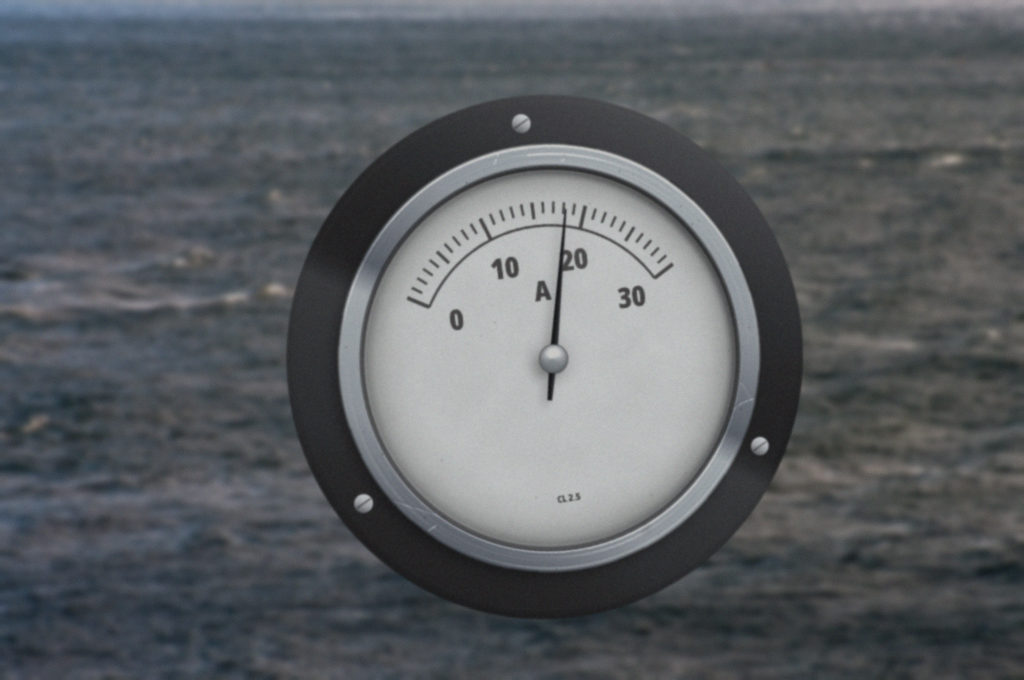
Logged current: 18A
